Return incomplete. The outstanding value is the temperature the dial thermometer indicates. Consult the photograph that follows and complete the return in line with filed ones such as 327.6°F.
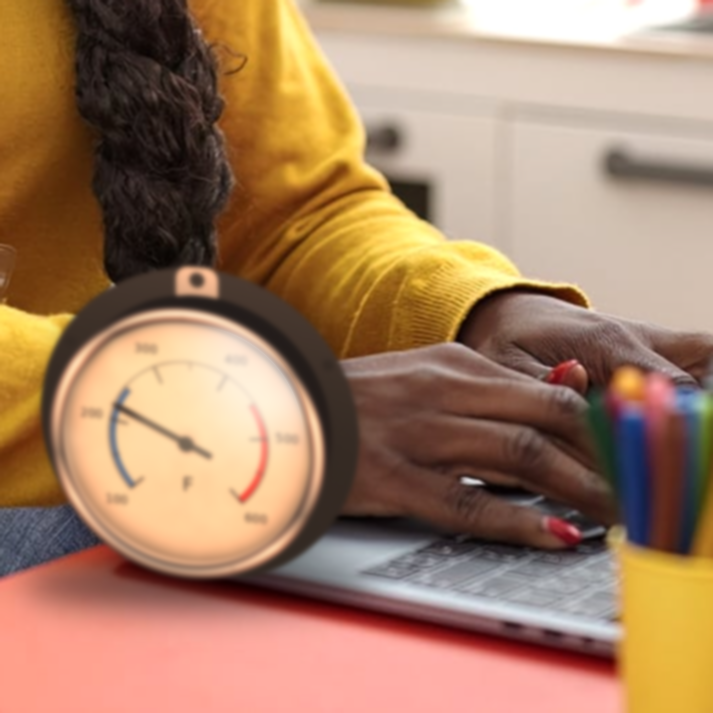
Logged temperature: 225°F
